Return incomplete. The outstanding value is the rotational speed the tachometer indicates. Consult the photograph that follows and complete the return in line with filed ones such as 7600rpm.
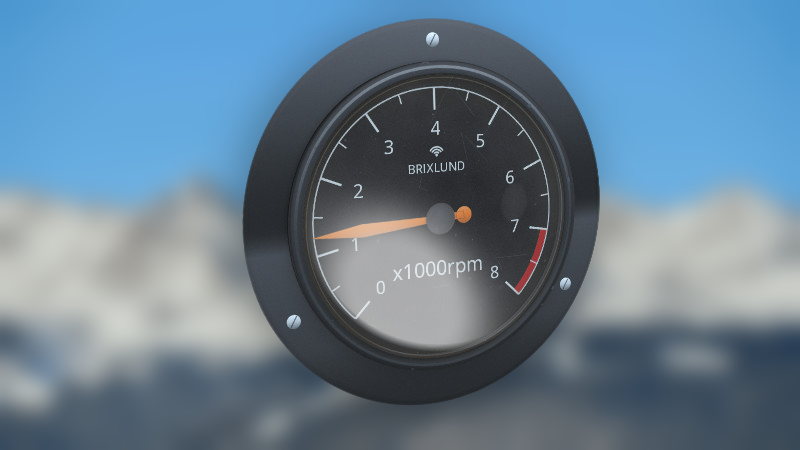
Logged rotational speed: 1250rpm
